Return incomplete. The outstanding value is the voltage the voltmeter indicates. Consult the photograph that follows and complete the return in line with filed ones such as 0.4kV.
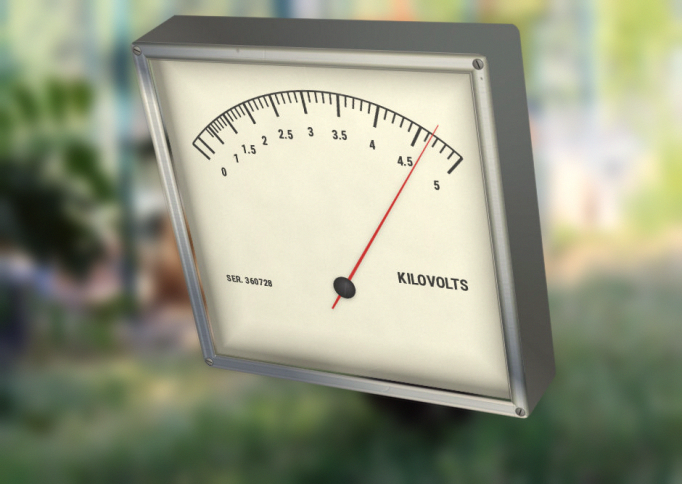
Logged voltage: 4.65kV
